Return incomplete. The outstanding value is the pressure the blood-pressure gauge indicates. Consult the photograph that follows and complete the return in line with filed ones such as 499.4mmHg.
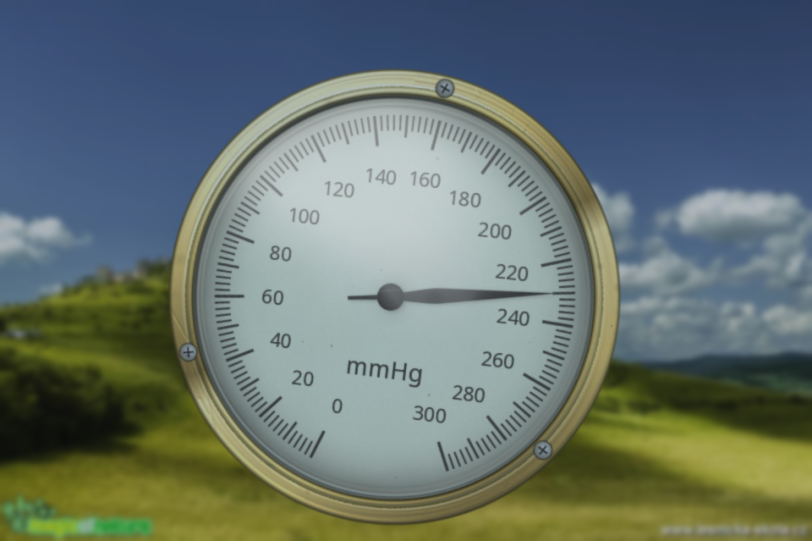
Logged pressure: 230mmHg
